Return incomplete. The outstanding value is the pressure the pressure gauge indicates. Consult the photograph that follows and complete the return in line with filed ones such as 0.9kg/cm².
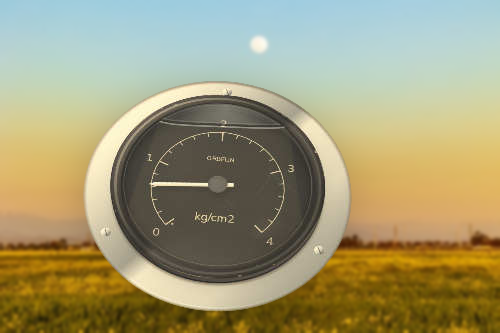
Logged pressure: 0.6kg/cm²
